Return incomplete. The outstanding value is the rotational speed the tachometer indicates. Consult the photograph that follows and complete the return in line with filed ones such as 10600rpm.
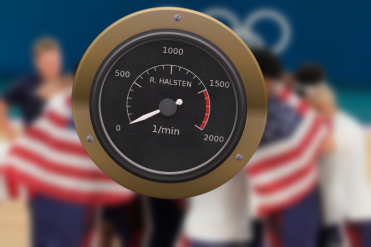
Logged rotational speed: 0rpm
